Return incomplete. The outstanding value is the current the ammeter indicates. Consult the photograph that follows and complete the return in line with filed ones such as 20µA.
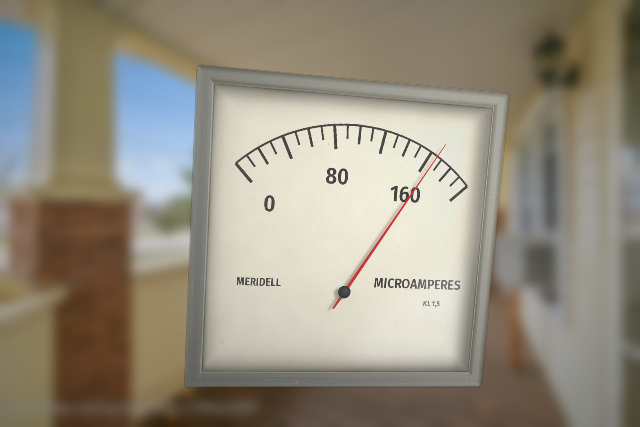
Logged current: 165µA
